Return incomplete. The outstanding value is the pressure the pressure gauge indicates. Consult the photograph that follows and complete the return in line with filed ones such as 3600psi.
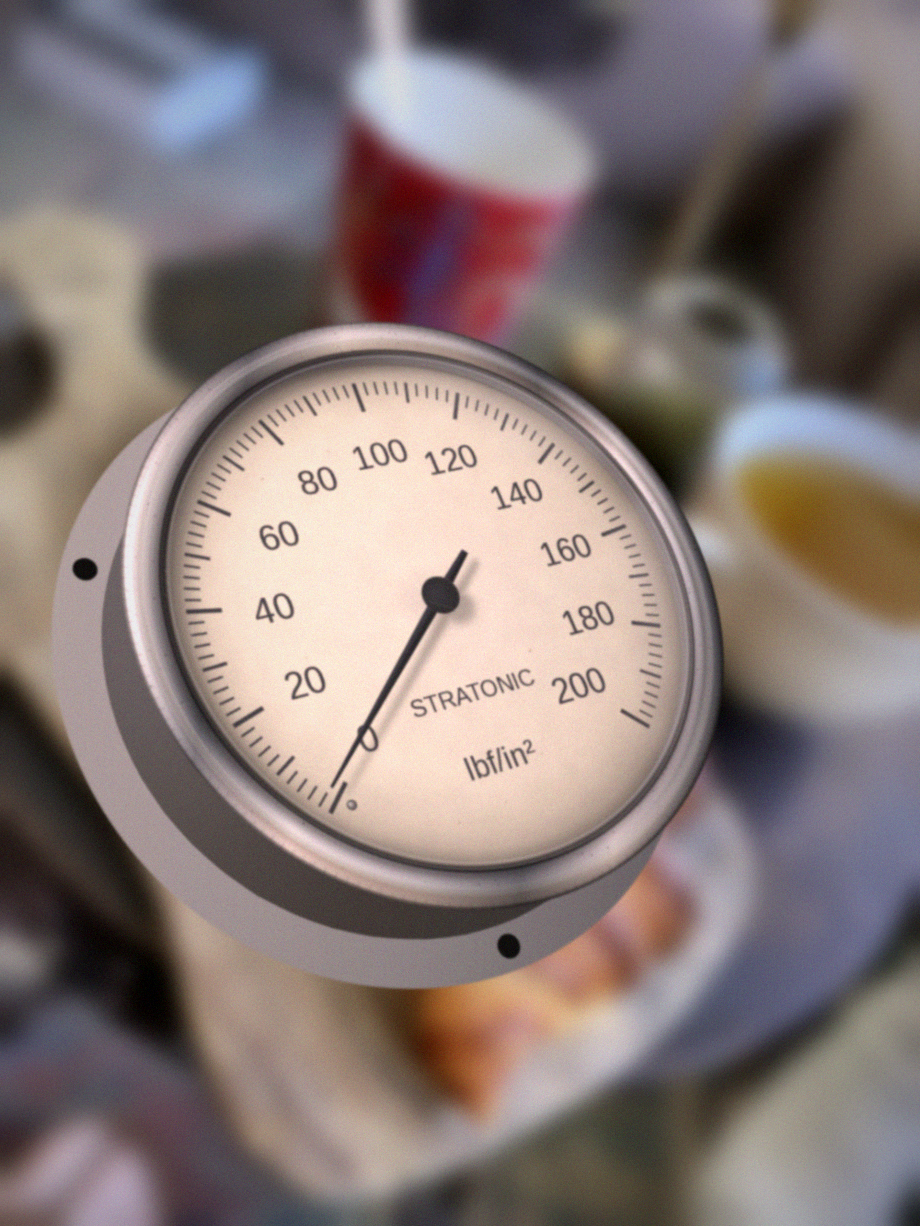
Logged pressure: 2psi
